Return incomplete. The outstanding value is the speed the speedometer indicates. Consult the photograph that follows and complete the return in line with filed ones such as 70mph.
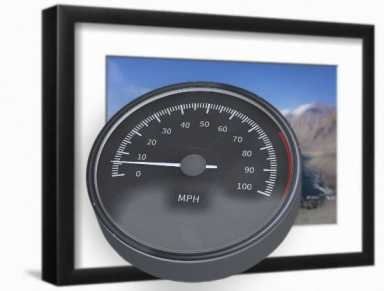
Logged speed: 5mph
